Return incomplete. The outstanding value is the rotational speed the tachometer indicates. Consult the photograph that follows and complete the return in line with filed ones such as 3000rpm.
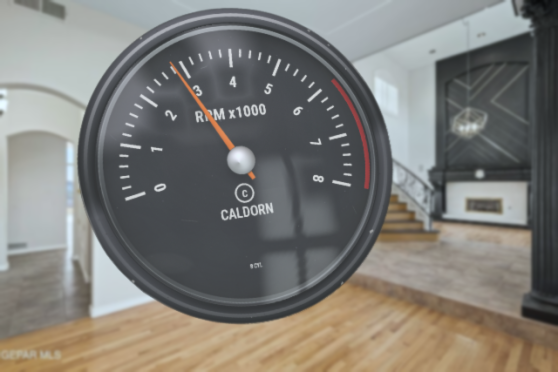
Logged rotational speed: 2800rpm
